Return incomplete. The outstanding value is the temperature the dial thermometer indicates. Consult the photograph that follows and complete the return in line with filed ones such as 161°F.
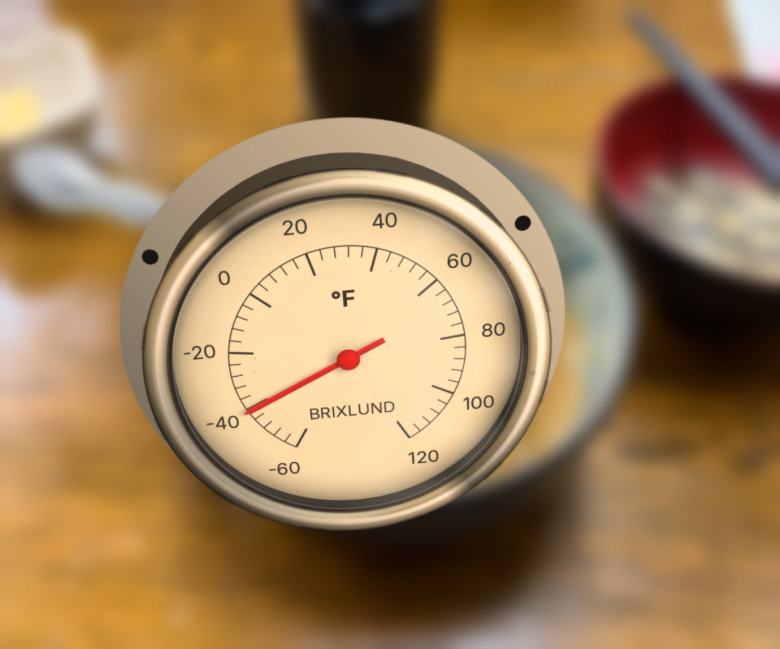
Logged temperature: -40°F
